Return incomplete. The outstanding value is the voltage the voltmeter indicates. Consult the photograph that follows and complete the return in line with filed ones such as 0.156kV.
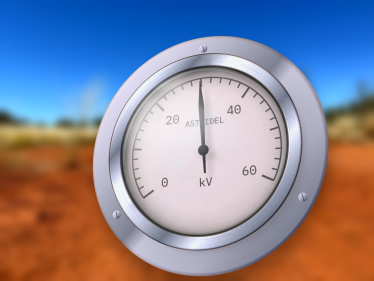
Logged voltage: 30kV
